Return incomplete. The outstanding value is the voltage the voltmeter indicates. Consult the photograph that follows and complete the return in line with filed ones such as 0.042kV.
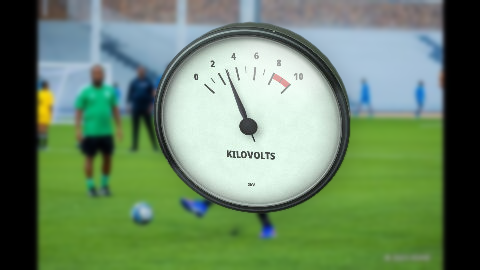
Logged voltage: 3kV
